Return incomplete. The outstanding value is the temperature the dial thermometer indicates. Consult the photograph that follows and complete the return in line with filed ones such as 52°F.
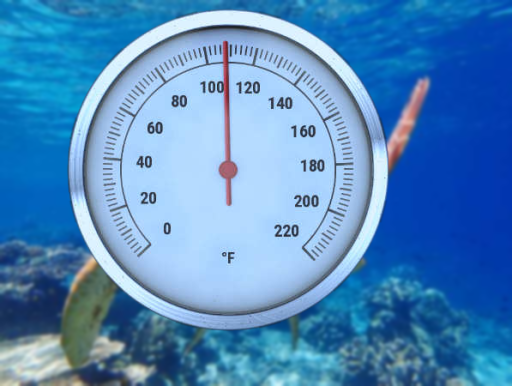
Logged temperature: 108°F
